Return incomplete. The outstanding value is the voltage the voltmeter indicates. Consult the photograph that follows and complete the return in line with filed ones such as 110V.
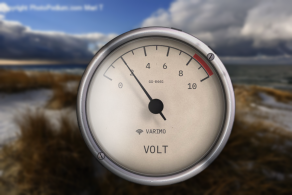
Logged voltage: 2V
